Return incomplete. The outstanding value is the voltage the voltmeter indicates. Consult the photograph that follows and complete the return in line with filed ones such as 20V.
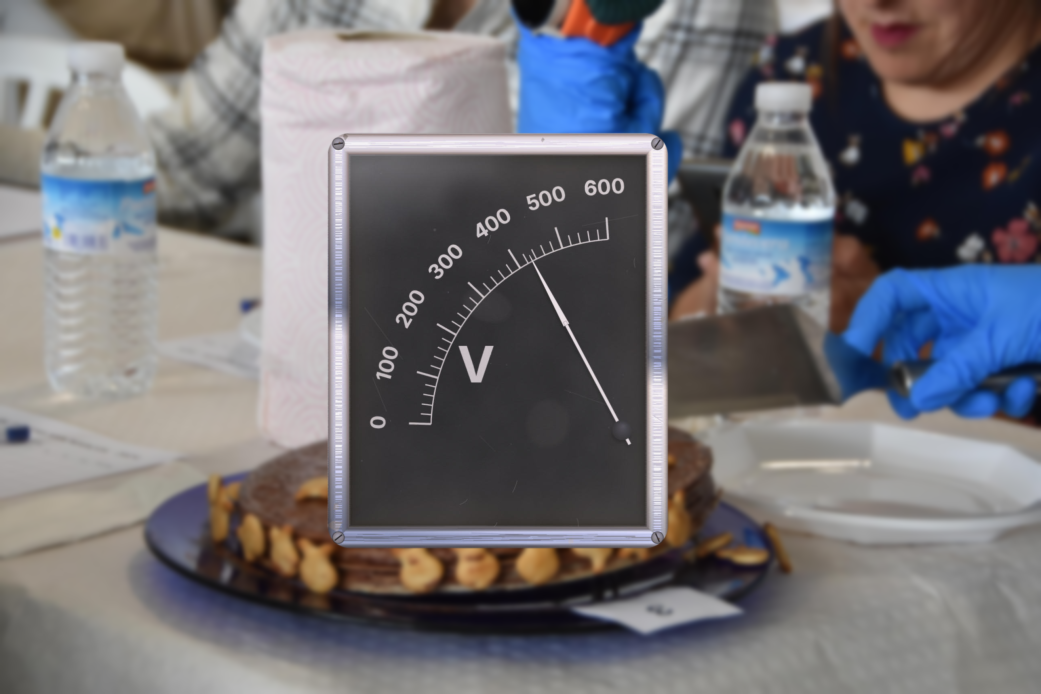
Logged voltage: 430V
